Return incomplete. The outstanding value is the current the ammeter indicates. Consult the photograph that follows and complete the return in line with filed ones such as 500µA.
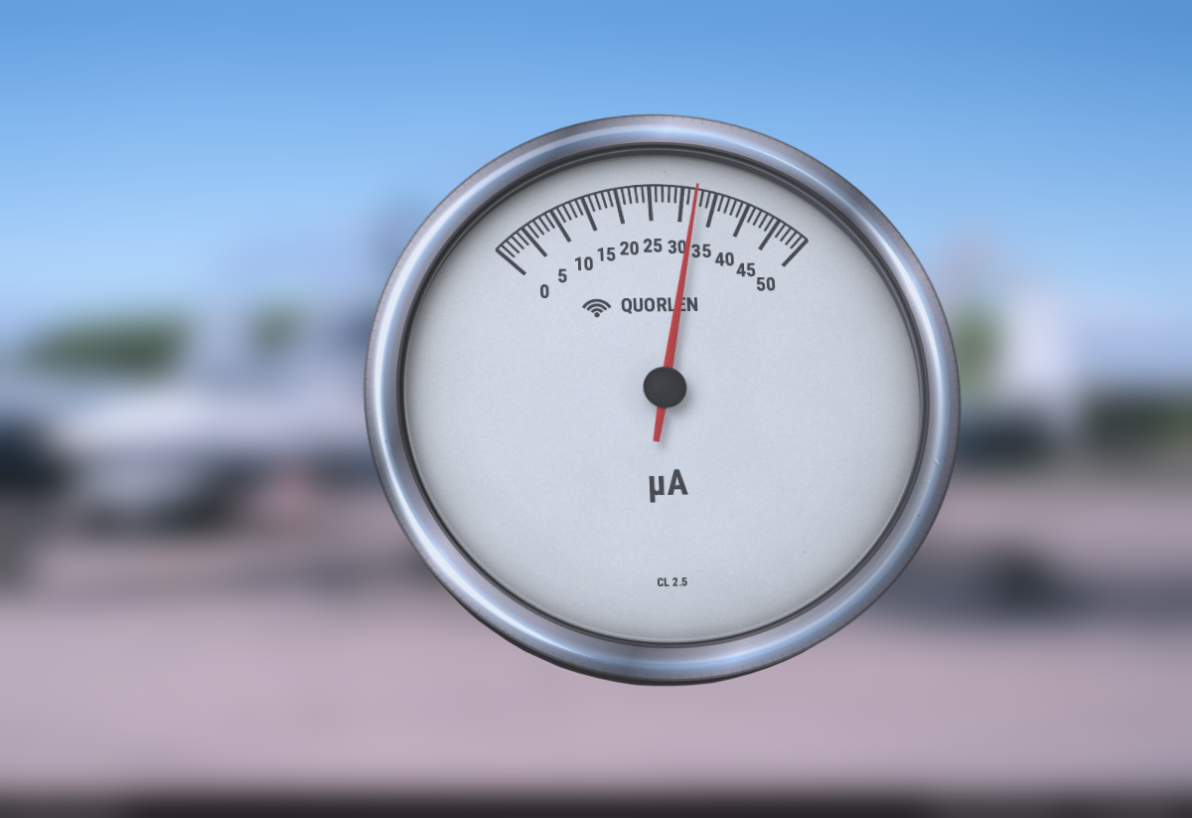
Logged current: 32µA
